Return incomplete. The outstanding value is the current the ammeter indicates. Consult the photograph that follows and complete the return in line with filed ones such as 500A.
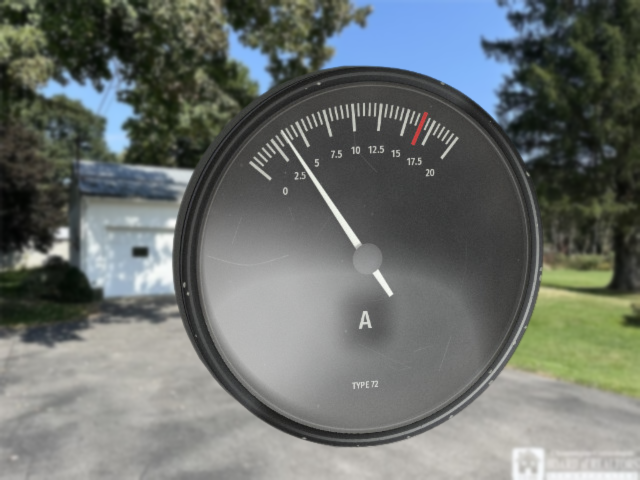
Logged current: 3.5A
